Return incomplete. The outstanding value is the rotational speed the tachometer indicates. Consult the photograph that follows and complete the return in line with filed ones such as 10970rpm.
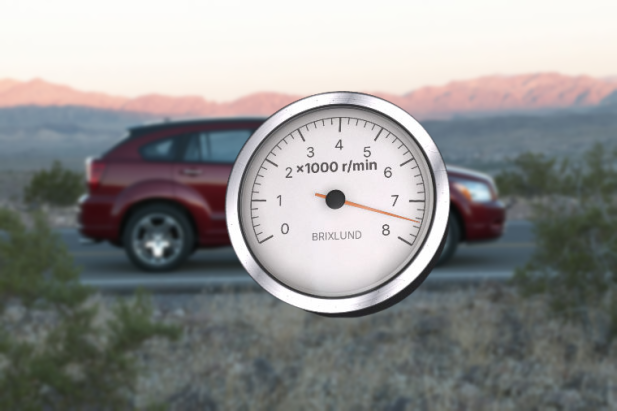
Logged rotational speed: 7500rpm
